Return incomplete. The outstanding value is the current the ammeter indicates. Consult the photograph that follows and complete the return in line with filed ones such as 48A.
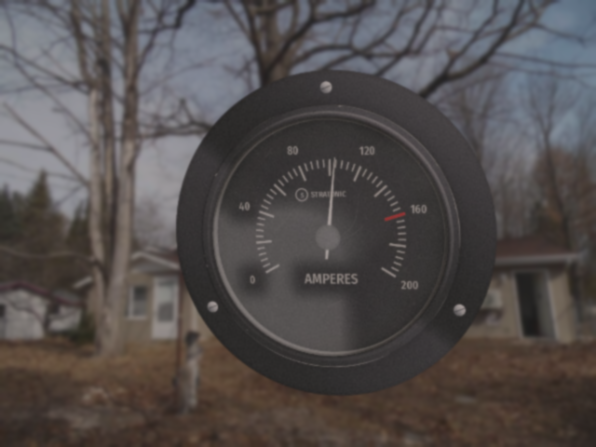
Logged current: 104A
